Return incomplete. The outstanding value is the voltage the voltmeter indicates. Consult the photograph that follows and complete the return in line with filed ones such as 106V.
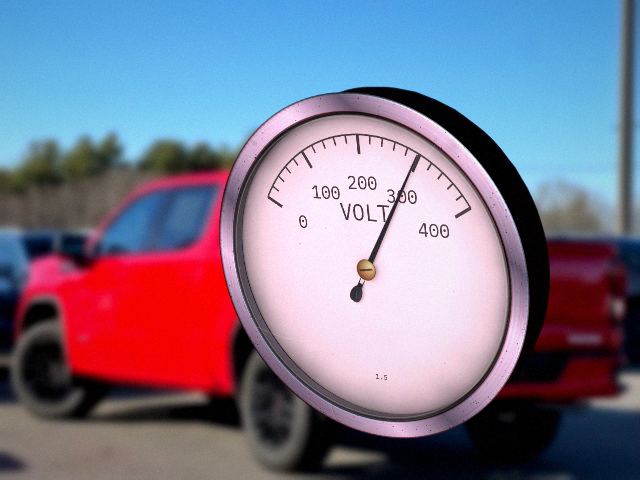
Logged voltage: 300V
